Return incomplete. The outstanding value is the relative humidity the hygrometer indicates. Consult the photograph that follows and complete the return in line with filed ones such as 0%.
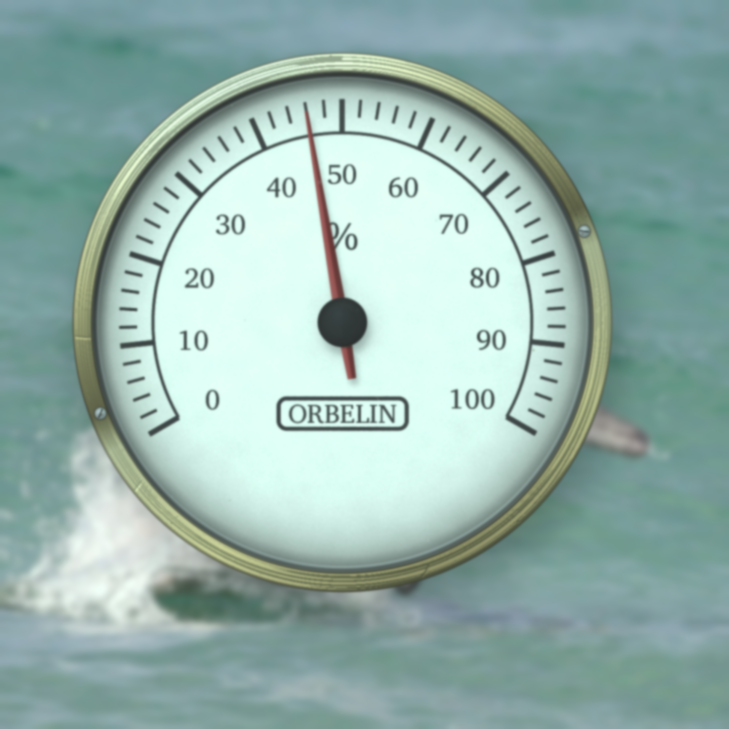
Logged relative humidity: 46%
